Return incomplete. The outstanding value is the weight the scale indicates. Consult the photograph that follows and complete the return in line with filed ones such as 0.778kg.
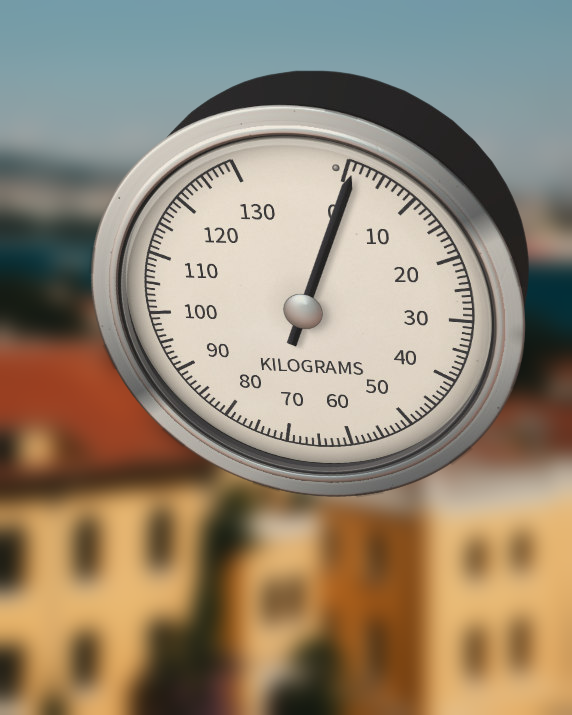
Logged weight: 1kg
